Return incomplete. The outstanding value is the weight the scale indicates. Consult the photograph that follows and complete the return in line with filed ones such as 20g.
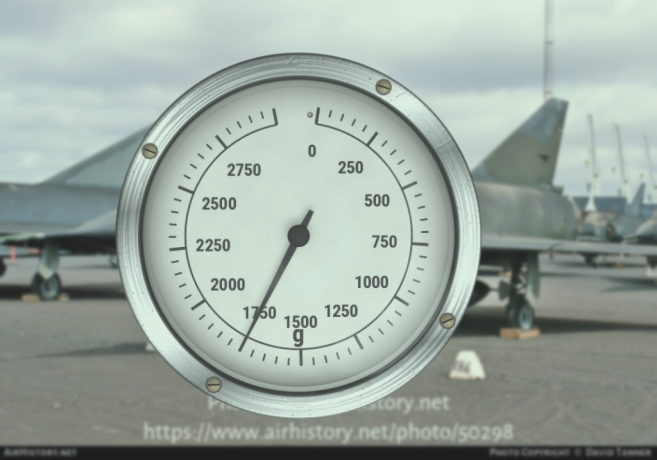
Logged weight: 1750g
